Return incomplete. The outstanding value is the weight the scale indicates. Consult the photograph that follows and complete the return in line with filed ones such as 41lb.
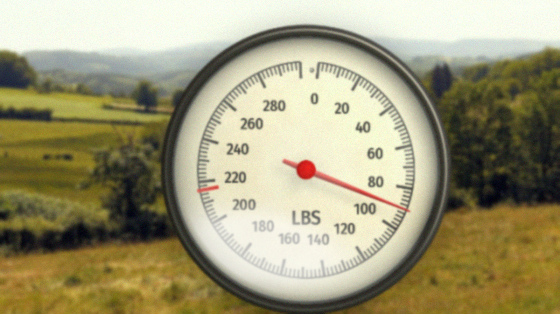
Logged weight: 90lb
